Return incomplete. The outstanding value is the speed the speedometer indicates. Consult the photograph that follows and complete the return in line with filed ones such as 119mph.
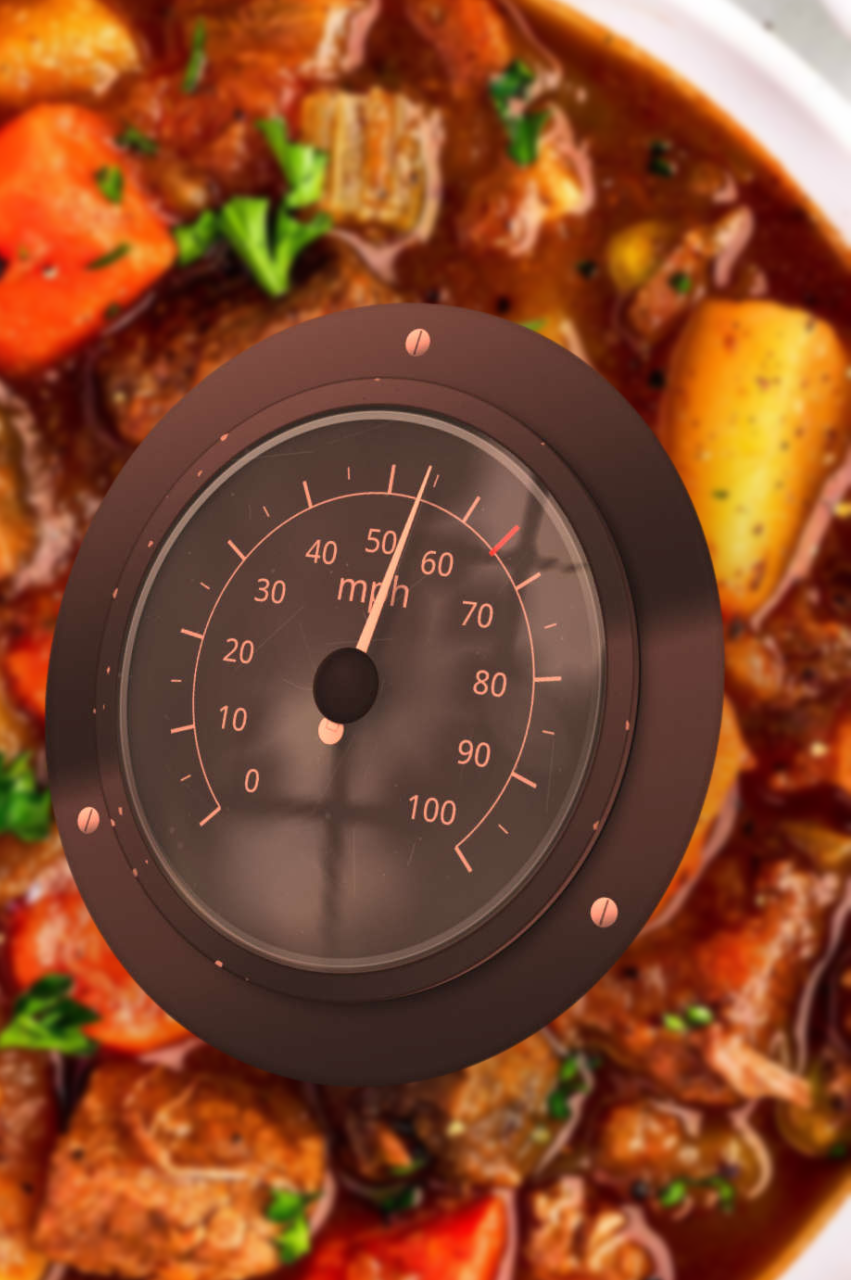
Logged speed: 55mph
